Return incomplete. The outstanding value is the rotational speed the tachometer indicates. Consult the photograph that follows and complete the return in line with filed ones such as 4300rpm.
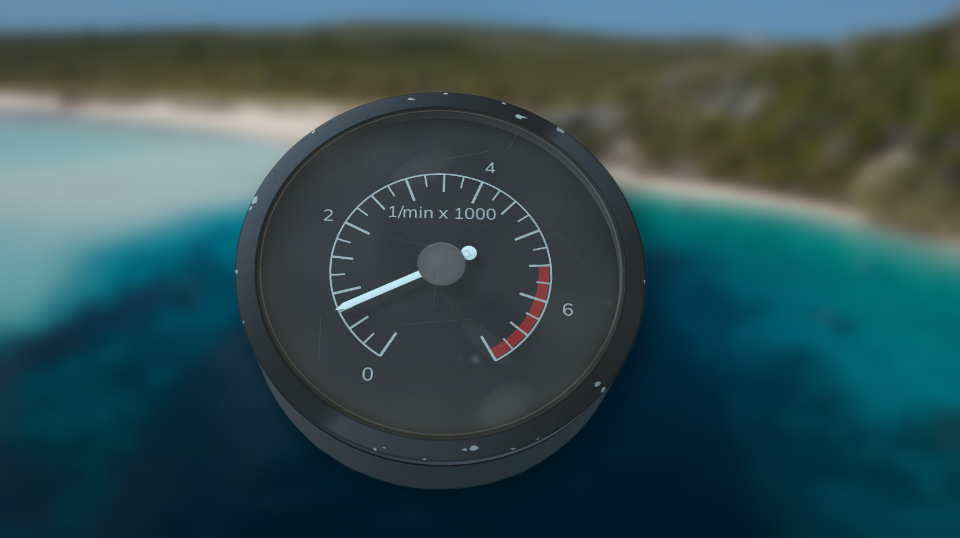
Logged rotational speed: 750rpm
